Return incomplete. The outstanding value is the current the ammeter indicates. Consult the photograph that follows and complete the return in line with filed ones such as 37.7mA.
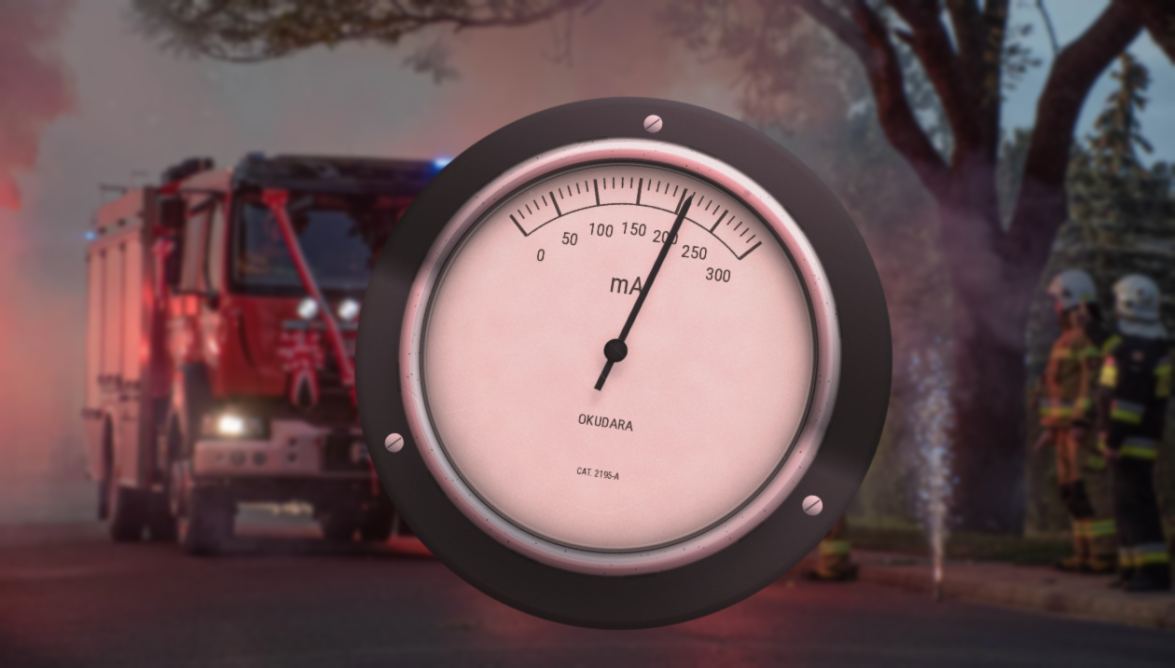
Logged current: 210mA
